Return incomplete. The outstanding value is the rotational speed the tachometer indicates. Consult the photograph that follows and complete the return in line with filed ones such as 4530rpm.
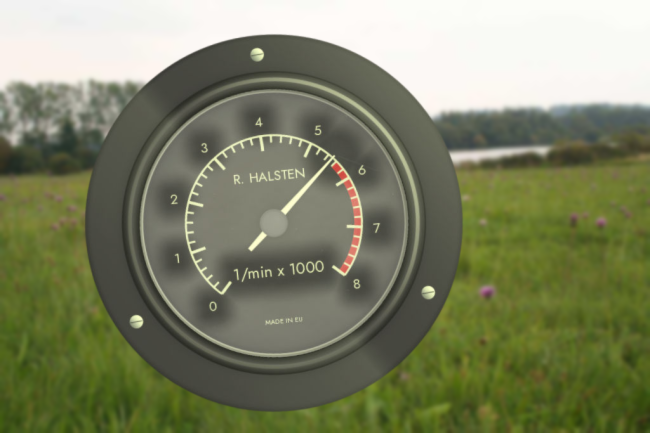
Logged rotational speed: 5500rpm
